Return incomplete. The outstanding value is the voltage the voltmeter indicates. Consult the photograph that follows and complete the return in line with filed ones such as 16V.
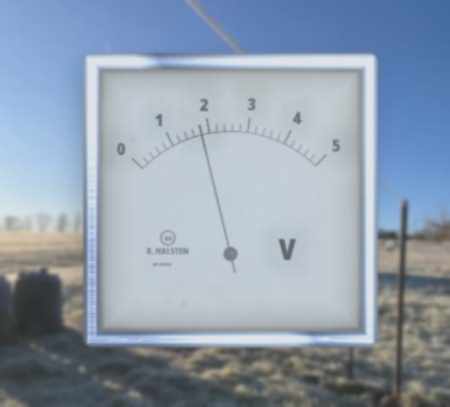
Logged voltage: 1.8V
